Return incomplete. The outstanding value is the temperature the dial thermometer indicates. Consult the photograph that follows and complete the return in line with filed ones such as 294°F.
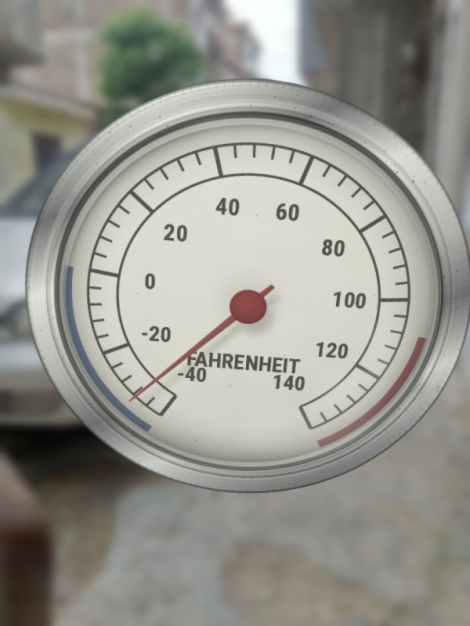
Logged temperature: -32°F
